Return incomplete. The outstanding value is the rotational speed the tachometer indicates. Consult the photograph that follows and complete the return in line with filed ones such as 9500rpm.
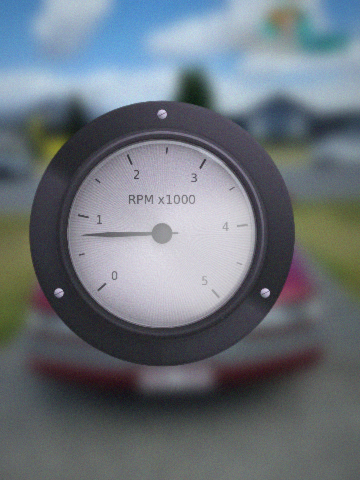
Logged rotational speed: 750rpm
